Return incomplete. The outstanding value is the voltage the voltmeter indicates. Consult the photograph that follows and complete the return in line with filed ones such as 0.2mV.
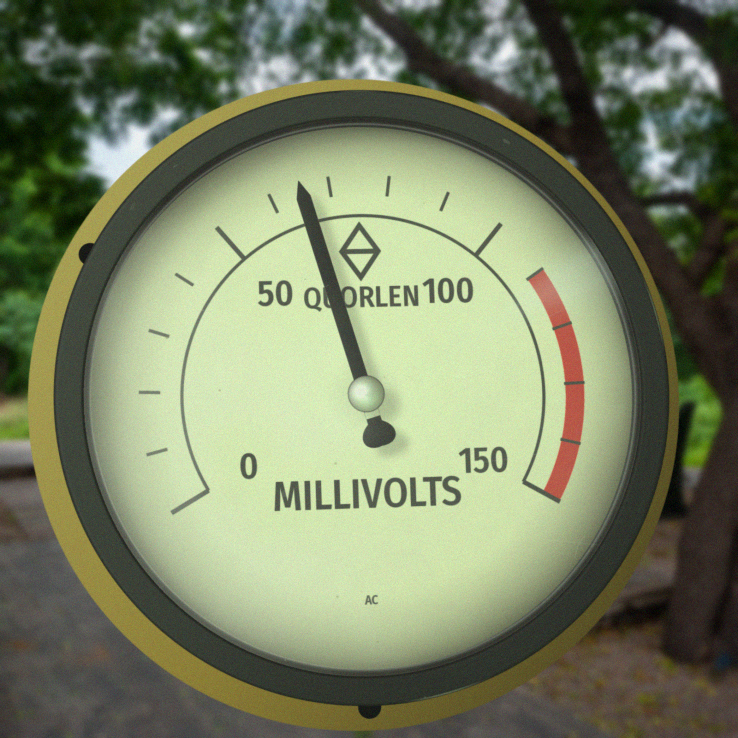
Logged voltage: 65mV
